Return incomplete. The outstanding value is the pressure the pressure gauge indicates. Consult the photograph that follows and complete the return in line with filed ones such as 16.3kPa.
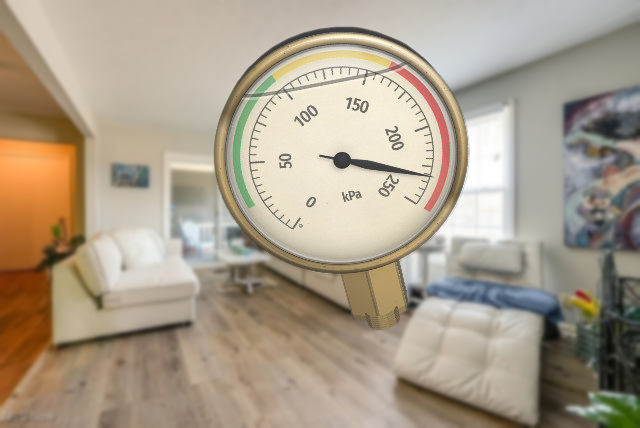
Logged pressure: 230kPa
